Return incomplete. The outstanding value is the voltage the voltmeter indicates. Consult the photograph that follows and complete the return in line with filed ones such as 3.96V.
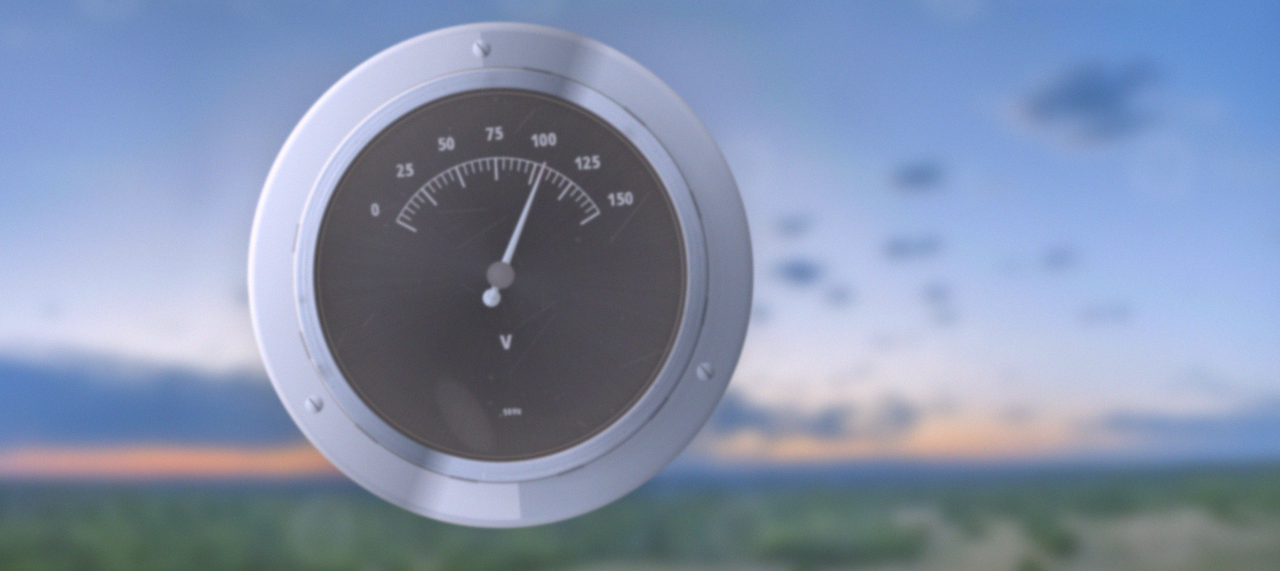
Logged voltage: 105V
